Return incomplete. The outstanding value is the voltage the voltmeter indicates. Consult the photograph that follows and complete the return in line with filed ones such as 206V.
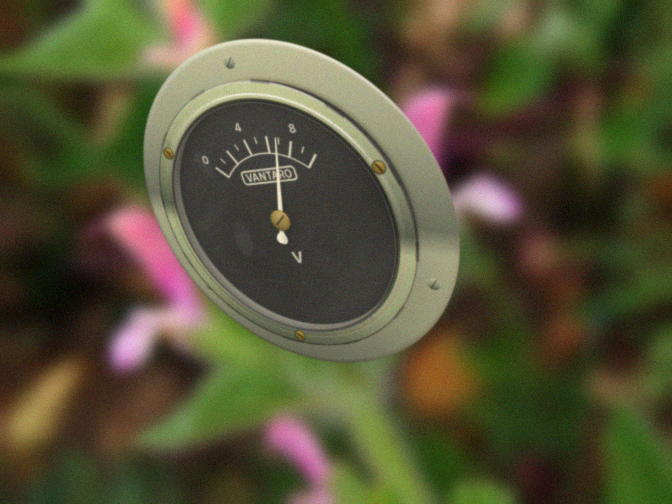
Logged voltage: 7V
